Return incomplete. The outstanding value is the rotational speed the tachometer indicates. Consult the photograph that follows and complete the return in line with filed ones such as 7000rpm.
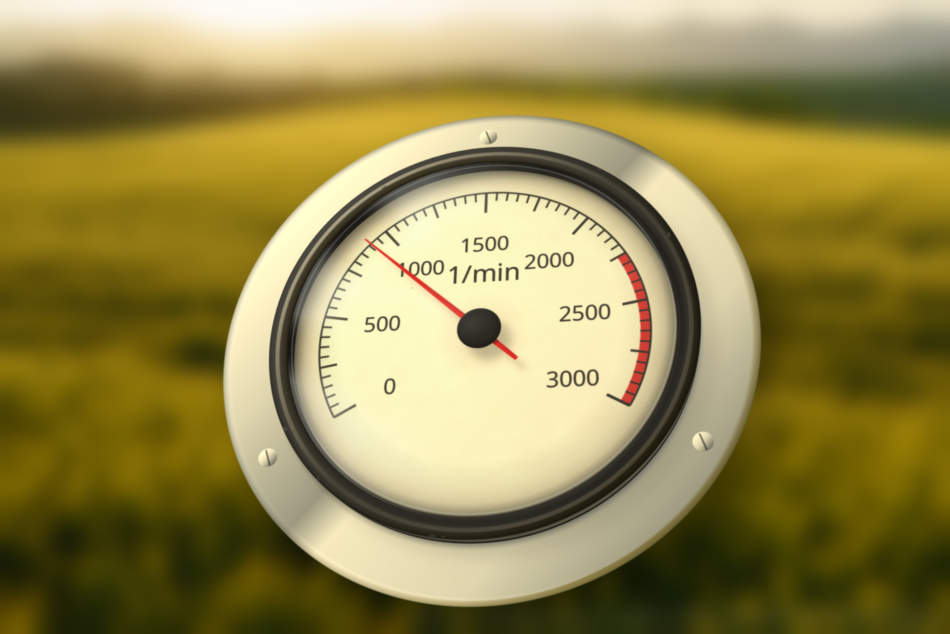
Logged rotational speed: 900rpm
